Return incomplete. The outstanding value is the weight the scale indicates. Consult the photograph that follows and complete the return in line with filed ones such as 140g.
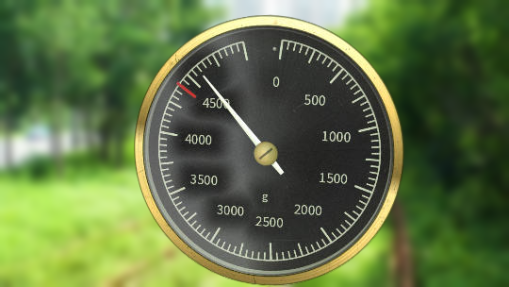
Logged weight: 4600g
